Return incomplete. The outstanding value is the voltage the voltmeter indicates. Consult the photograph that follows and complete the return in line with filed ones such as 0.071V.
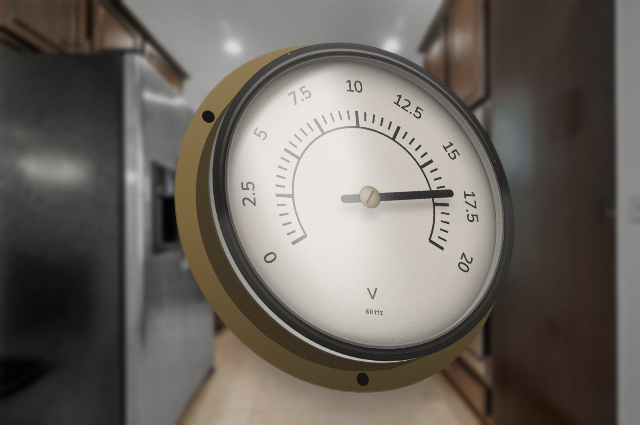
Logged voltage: 17V
